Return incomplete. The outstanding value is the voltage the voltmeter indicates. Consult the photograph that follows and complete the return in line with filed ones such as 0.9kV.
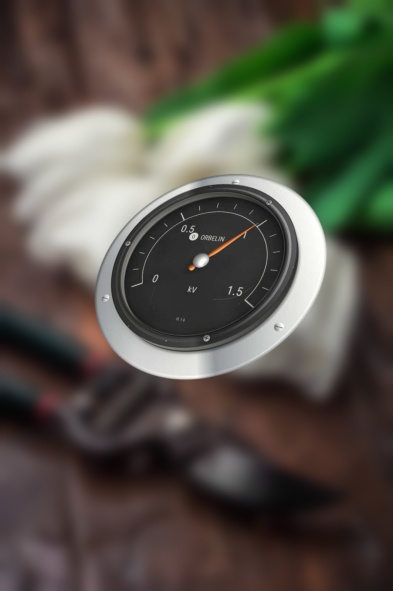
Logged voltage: 1kV
